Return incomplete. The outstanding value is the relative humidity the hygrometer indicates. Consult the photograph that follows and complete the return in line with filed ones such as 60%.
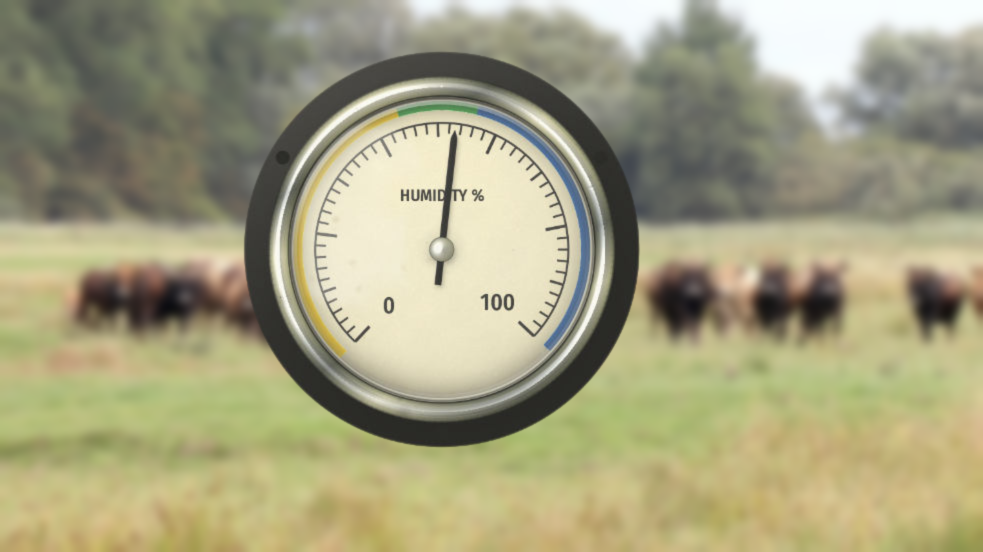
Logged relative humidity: 53%
